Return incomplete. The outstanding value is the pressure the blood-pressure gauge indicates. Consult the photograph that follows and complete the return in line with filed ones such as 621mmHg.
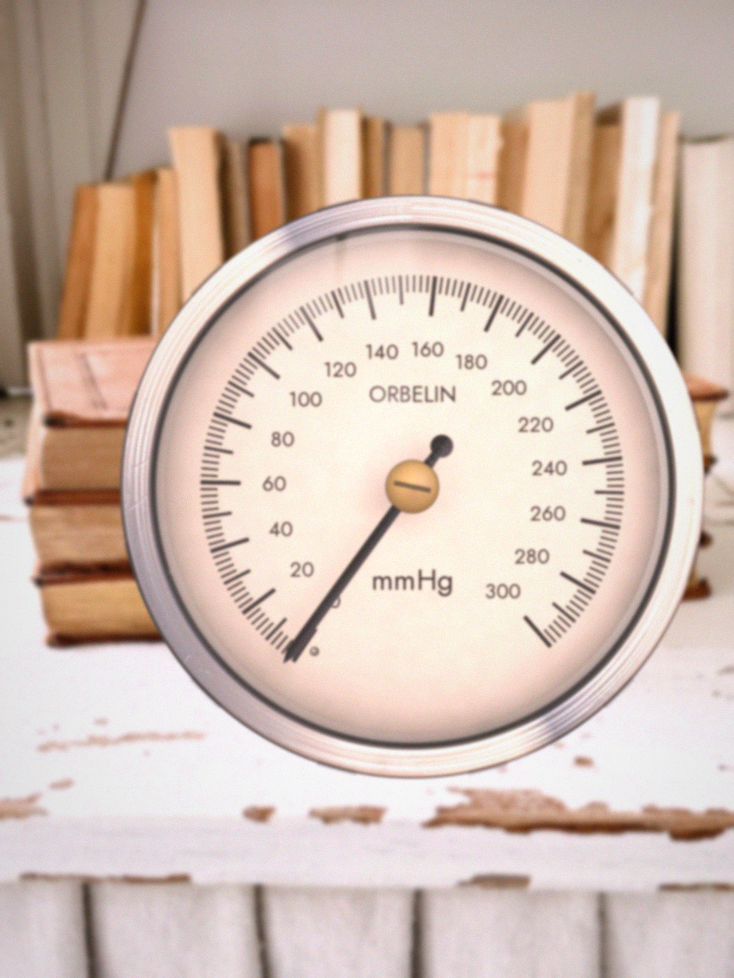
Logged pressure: 2mmHg
